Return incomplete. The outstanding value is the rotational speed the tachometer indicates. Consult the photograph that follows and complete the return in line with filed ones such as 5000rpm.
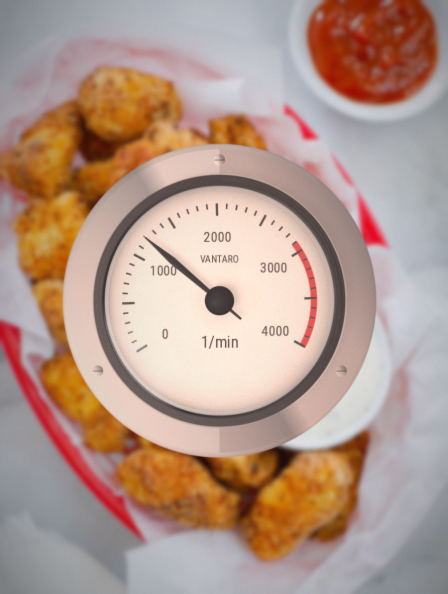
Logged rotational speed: 1200rpm
